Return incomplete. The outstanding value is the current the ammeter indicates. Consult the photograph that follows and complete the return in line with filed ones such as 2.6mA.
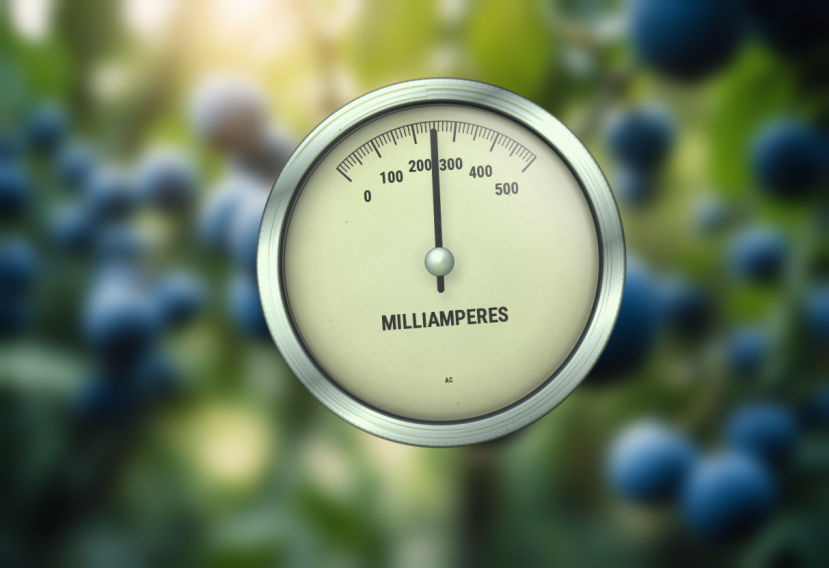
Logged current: 250mA
